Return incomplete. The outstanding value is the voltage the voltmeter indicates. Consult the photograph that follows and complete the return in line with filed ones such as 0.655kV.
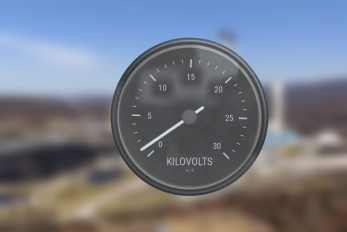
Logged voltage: 1kV
